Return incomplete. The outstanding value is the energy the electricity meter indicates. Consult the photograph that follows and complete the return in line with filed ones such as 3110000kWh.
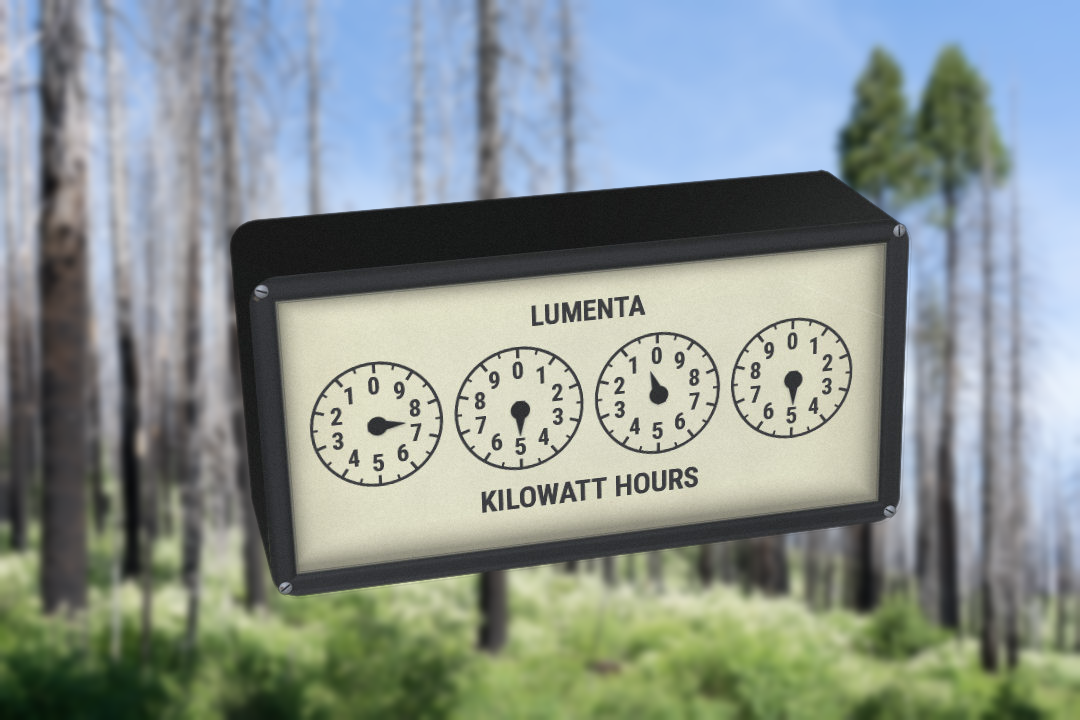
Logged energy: 7505kWh
